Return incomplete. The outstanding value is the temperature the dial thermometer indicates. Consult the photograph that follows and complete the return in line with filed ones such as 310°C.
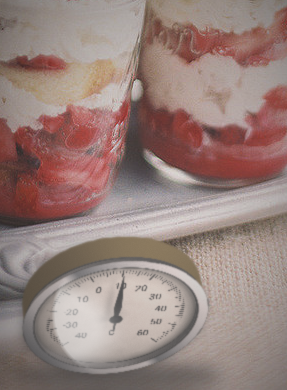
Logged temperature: 10°C
